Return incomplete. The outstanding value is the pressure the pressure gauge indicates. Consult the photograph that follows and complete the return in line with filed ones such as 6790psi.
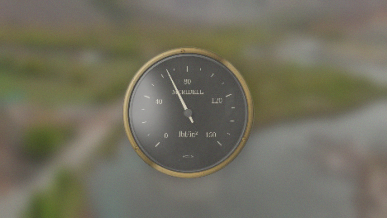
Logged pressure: 65psi
